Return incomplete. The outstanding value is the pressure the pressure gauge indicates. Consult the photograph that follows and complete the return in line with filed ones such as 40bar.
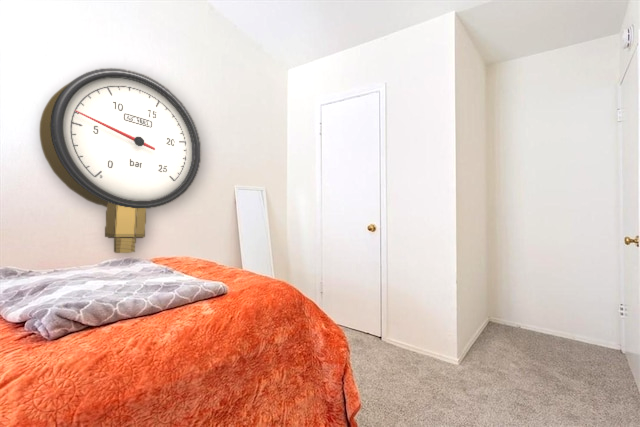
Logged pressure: 6bar
